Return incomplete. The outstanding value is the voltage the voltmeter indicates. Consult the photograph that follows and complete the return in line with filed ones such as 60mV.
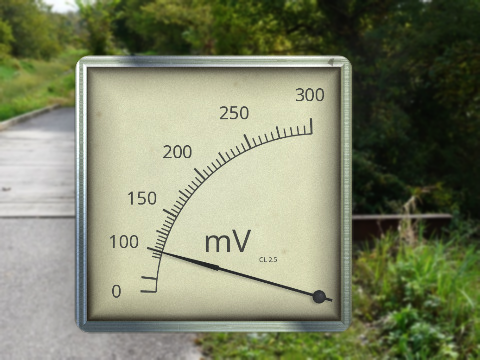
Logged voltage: 100mV
